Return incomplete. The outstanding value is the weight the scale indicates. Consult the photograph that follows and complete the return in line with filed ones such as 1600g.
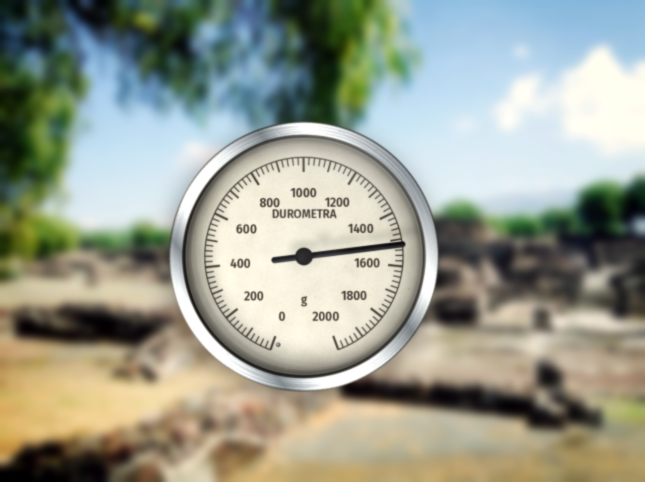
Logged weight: 1520g
